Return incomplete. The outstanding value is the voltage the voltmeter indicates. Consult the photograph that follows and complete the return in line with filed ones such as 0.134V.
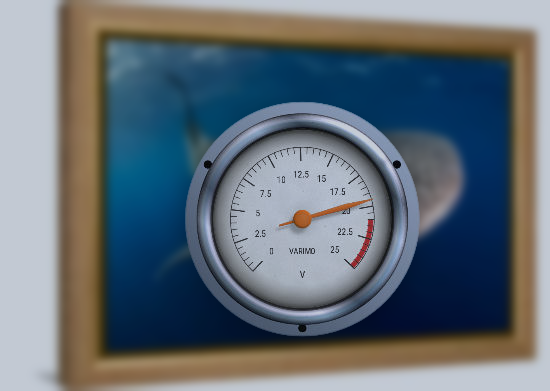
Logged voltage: 19.5V
